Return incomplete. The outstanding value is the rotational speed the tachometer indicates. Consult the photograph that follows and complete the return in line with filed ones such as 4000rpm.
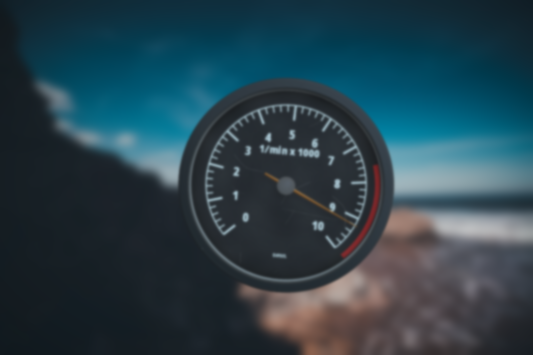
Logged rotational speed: 9200rpm
